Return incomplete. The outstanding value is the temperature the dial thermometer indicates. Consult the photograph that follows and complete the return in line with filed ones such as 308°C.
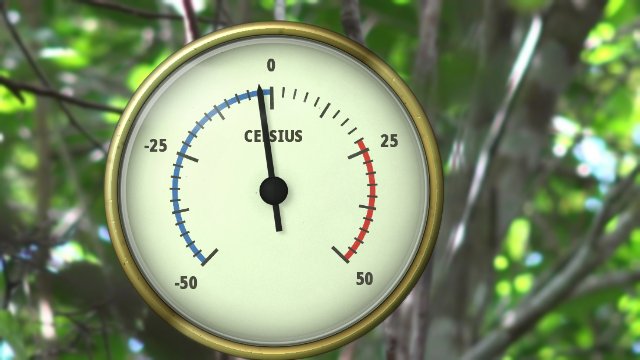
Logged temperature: -2.5°C
